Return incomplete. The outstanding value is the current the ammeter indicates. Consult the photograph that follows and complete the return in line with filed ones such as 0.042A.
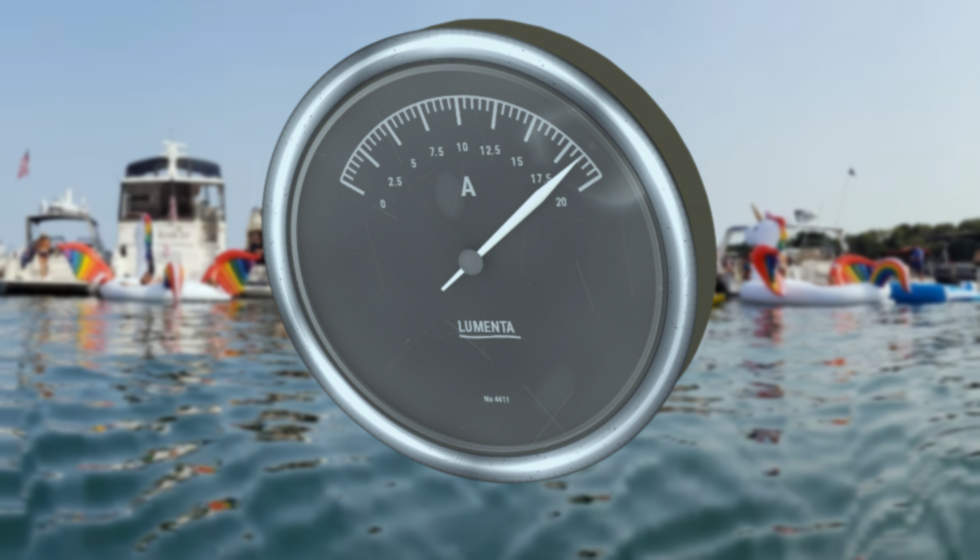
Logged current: 18.5A
